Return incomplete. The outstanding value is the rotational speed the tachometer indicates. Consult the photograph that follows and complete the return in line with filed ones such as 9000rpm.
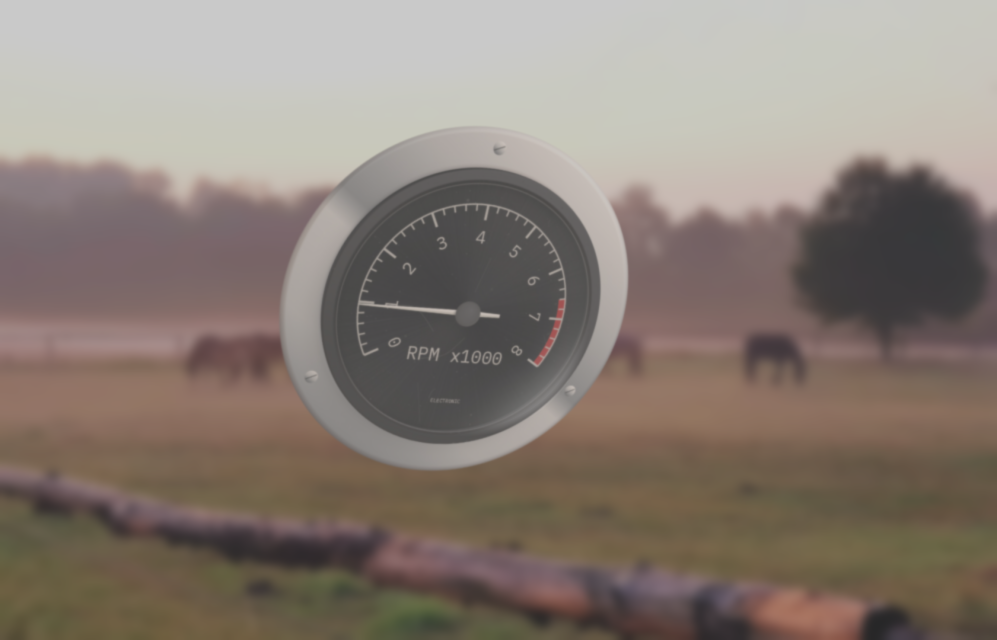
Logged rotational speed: 1000rpm
